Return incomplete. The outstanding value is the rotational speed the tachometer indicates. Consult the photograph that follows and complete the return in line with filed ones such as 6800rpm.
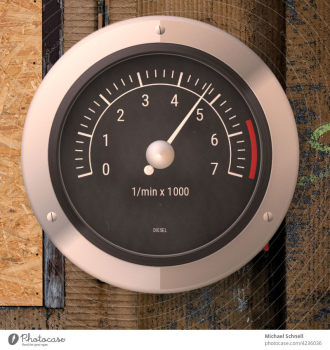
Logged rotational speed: 4700rpm
